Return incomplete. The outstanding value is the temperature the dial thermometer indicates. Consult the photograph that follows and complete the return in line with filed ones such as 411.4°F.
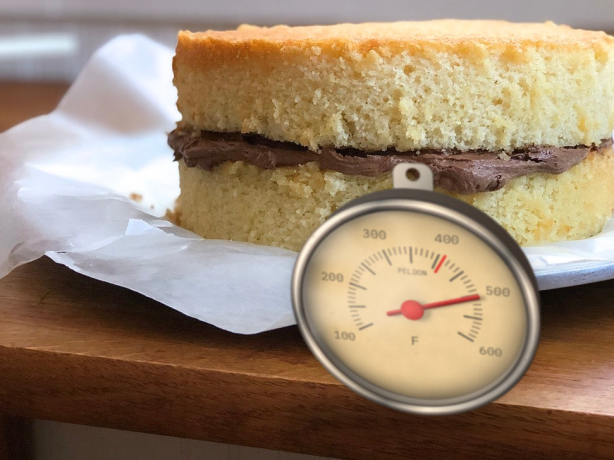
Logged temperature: 500°F
